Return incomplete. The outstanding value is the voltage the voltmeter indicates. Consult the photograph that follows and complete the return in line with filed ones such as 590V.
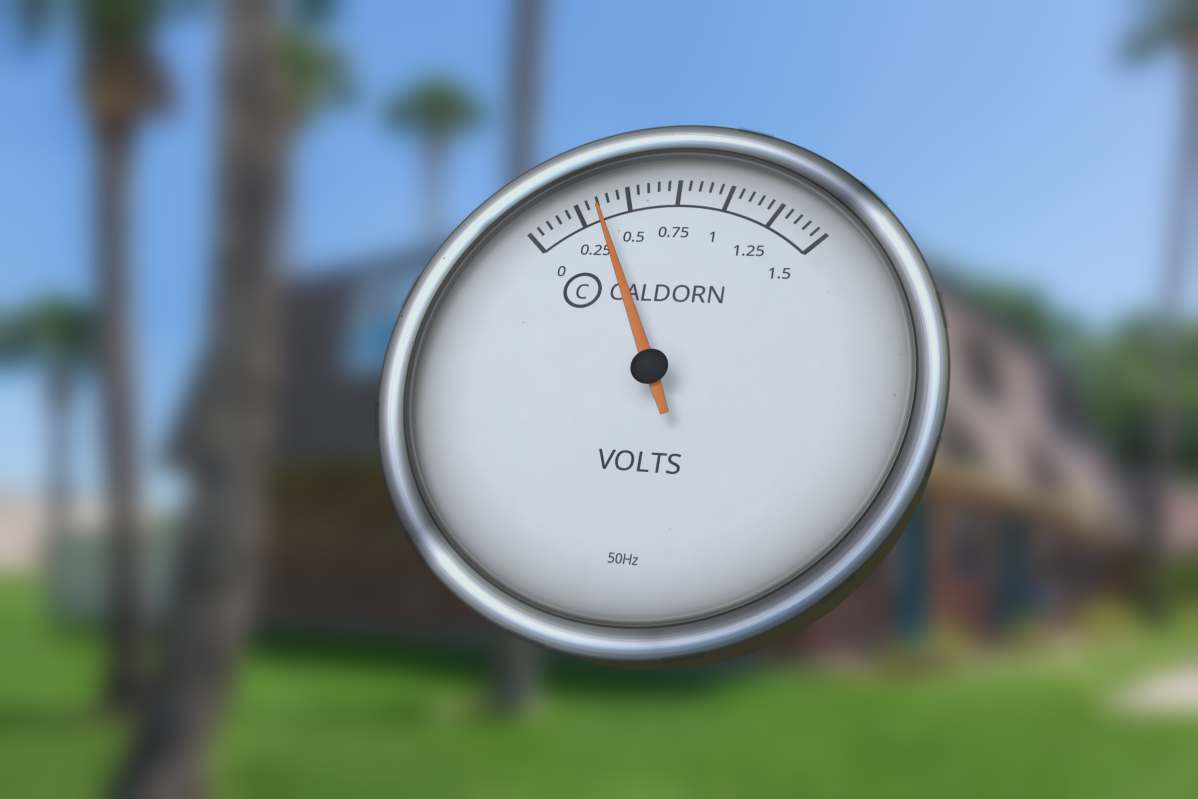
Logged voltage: 0.35V
